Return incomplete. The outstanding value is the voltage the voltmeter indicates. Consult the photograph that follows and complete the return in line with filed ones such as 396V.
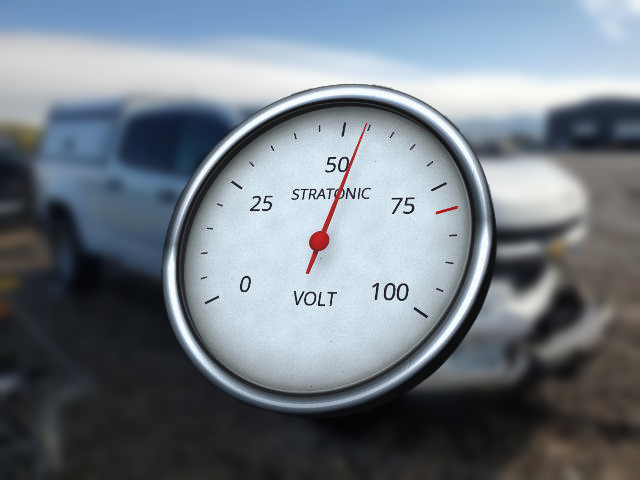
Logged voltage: 55V
